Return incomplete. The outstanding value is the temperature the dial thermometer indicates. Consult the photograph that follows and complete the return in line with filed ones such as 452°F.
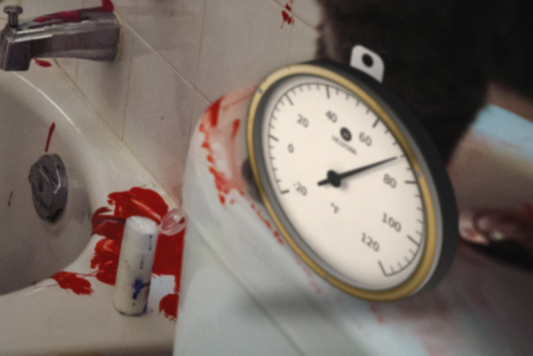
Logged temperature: 72°F
